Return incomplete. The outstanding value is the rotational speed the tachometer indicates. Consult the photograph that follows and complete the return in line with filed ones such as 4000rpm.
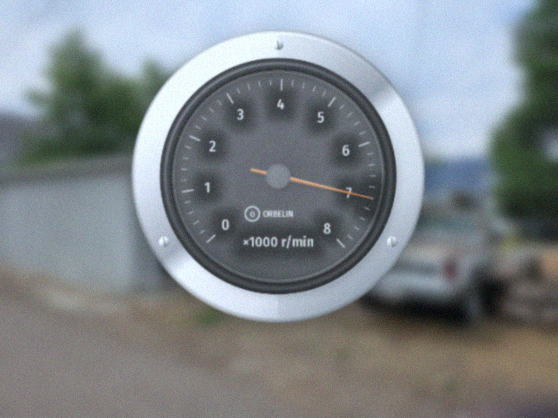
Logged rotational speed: 7000rpm
